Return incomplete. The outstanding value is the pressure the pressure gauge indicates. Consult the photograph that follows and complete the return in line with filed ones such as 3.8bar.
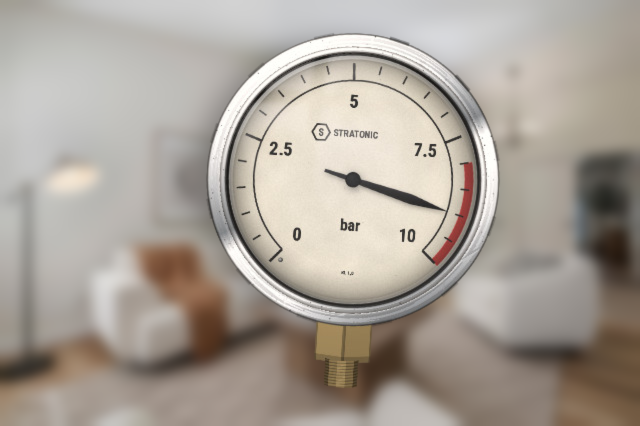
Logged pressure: 9bar
